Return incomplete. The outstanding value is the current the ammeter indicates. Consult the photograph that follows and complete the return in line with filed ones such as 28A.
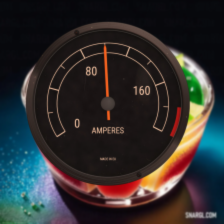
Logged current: 100A
